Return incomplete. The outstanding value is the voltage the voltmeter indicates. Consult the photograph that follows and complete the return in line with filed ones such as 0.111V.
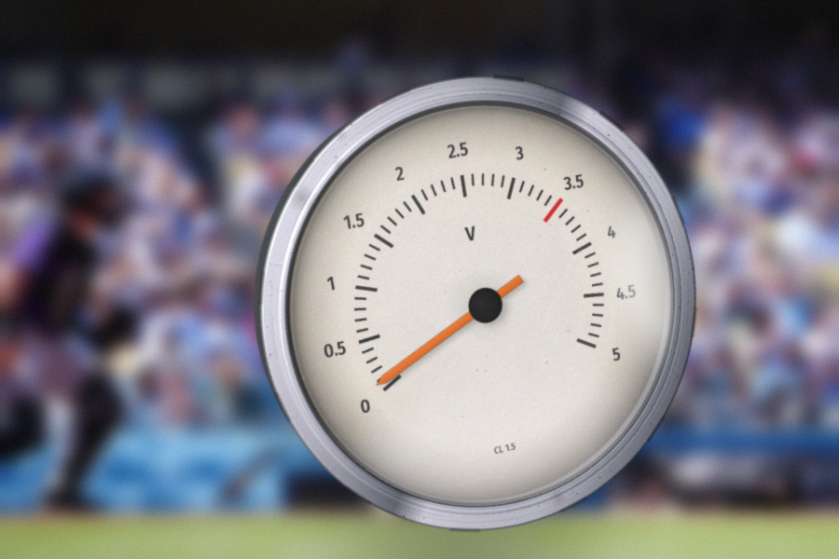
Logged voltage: 0.1V
